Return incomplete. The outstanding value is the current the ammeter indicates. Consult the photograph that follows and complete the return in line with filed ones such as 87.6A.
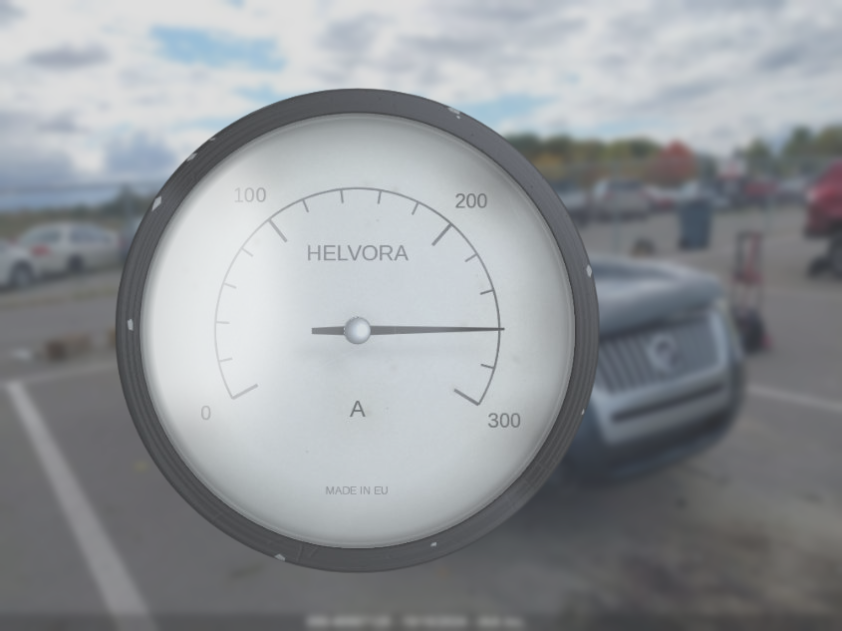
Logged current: 260A
